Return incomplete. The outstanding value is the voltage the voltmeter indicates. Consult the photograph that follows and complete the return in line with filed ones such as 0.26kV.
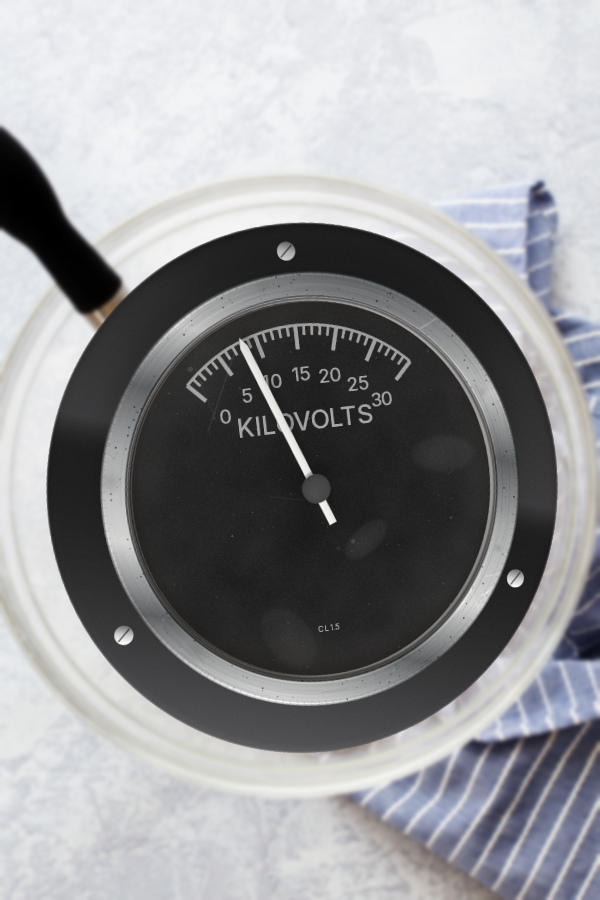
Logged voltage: 8kV
